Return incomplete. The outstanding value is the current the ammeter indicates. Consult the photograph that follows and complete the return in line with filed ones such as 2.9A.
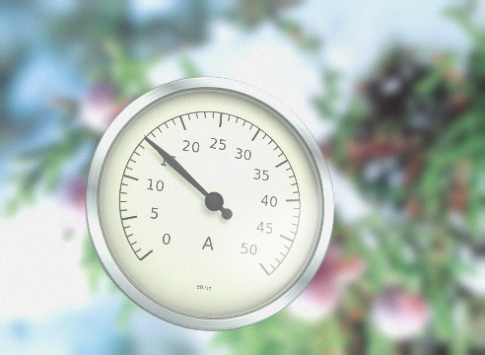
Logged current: 15A
